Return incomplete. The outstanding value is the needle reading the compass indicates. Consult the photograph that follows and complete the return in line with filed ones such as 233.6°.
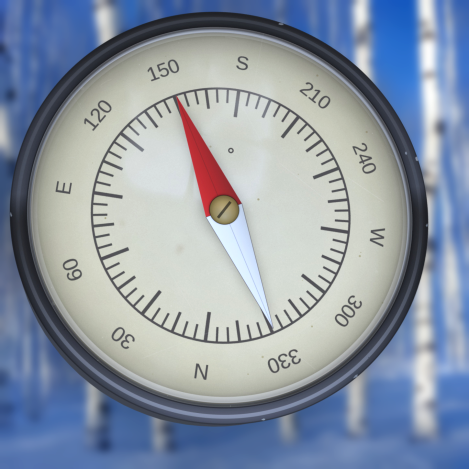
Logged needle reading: 150°
